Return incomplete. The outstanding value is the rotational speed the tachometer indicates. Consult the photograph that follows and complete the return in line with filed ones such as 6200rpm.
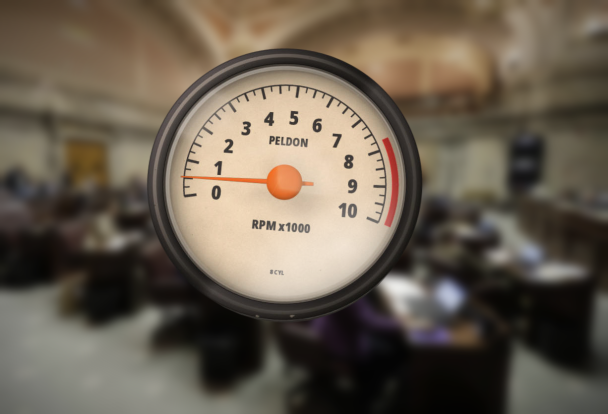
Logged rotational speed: 500rpm
